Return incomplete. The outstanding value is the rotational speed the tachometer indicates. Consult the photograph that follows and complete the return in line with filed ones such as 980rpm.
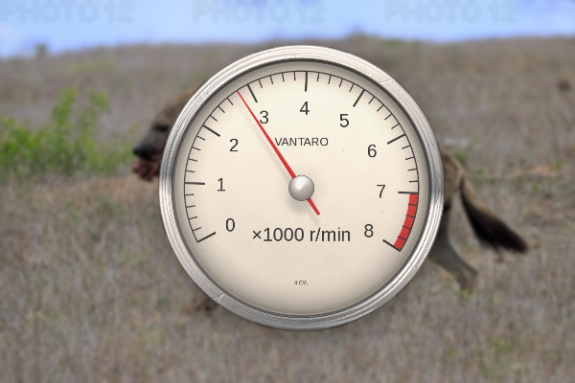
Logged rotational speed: 2800rpm
